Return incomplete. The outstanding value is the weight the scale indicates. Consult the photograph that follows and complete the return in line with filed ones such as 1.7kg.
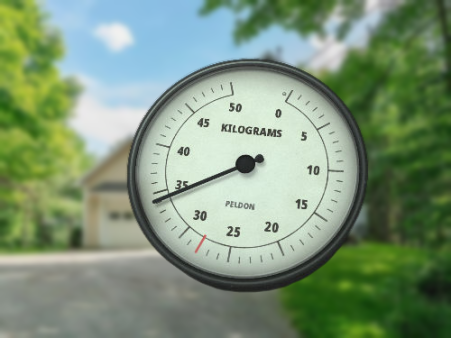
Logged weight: 34kg
